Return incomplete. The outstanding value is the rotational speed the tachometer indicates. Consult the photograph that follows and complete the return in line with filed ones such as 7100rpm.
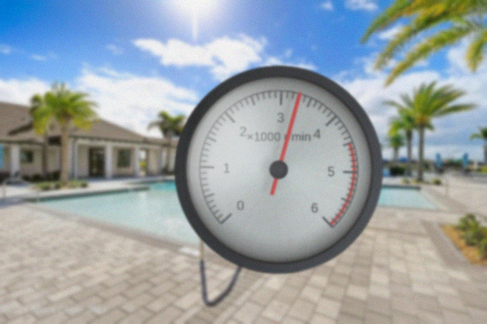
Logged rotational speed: 3300rpm
